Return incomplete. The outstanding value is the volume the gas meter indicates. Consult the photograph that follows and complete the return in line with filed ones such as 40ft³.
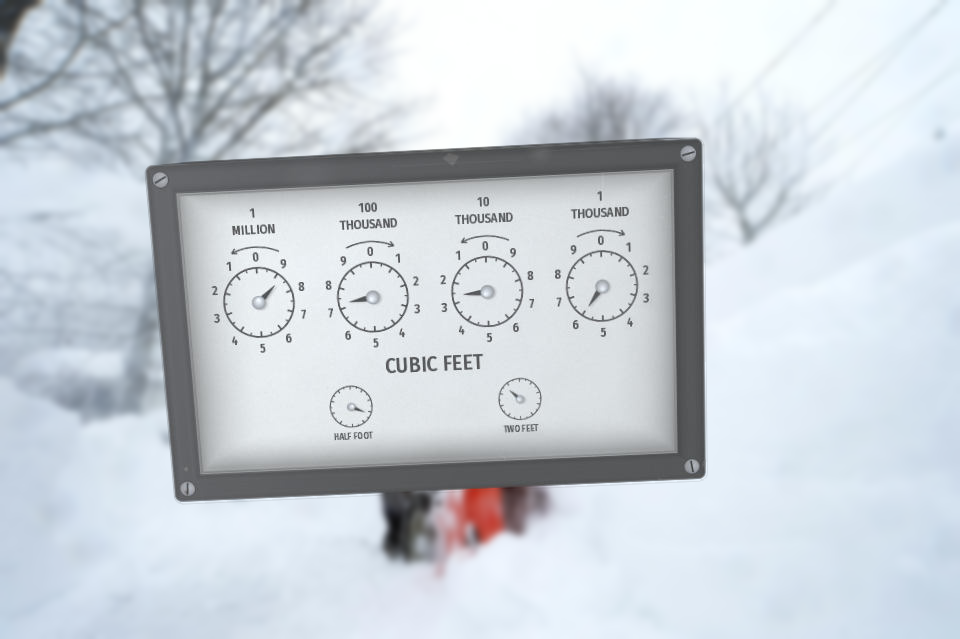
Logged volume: 872600ft³
